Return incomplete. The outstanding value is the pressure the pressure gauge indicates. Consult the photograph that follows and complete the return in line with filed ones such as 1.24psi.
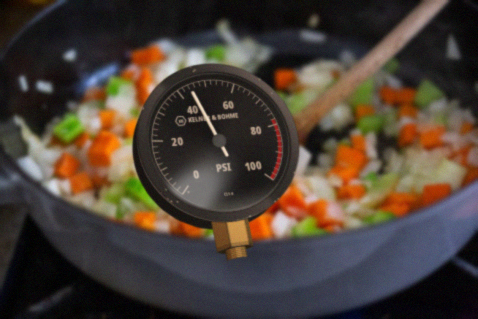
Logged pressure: 44psi
